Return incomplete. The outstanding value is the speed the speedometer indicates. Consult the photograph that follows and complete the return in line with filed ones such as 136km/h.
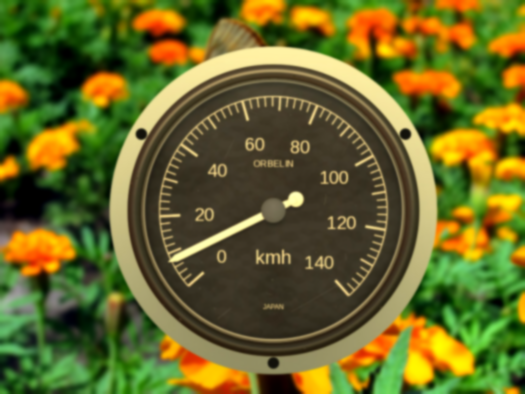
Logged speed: 8km/h
